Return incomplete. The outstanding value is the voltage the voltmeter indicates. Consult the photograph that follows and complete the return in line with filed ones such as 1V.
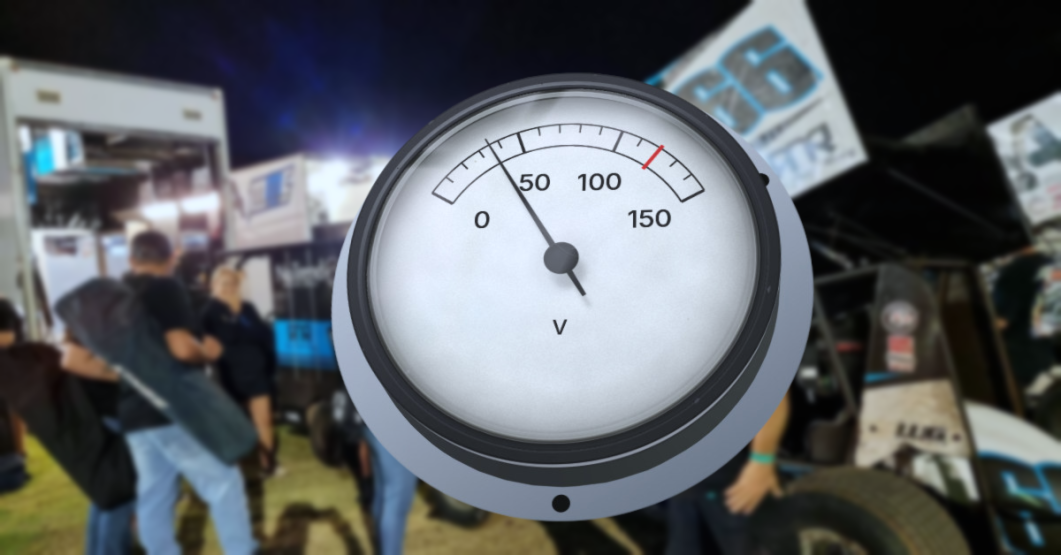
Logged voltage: 35V
